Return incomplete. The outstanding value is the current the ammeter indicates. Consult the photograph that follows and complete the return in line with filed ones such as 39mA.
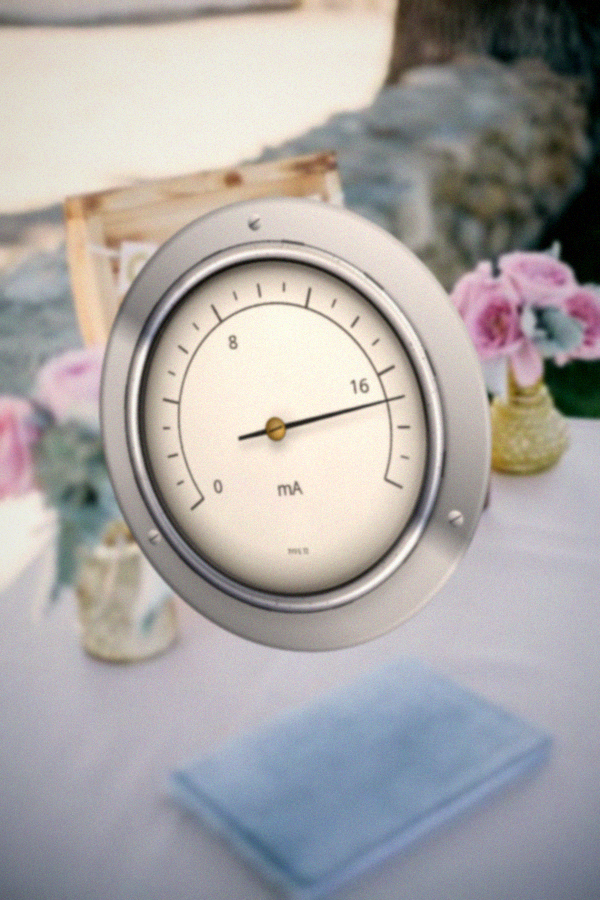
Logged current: 17mA
